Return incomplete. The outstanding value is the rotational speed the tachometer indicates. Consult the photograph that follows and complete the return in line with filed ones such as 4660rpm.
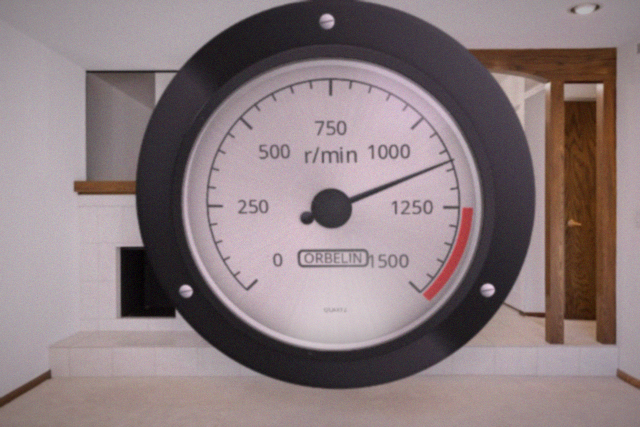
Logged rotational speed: 1125rpm
